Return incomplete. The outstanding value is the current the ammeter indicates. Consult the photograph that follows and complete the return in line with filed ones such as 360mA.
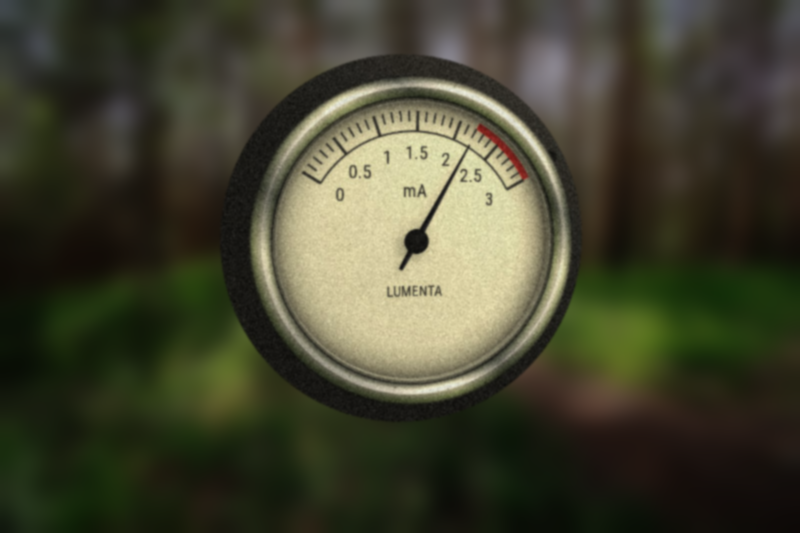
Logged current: 2.2mA
